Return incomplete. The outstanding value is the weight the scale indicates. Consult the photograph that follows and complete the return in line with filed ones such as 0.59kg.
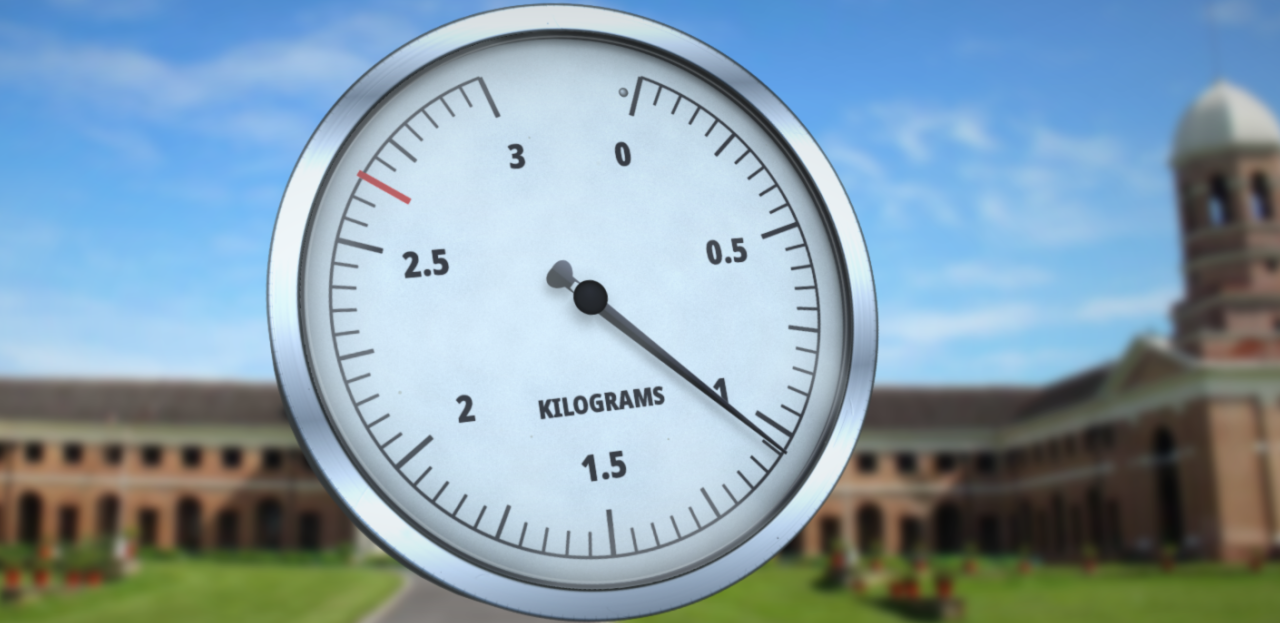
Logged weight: 1.05kg
